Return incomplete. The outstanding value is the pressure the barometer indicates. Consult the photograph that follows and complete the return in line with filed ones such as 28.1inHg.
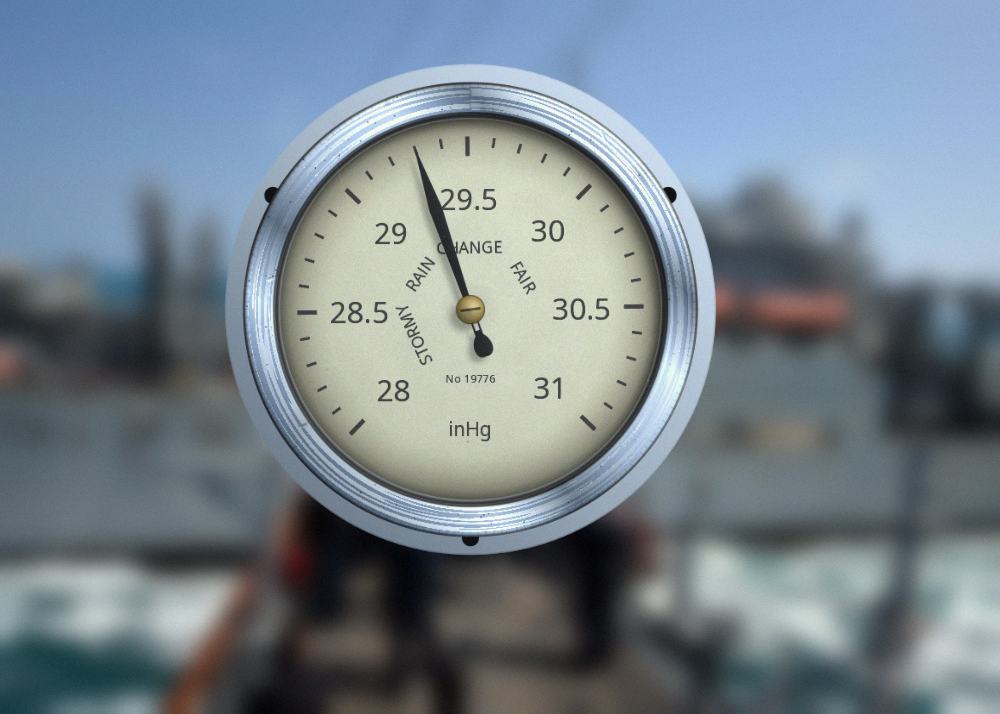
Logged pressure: 29.3inHg
